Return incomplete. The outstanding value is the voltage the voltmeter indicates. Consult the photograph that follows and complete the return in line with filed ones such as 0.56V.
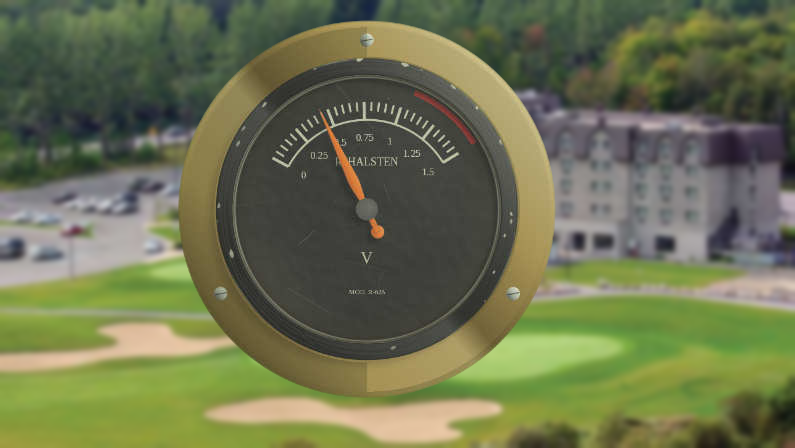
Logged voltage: 0.45V
